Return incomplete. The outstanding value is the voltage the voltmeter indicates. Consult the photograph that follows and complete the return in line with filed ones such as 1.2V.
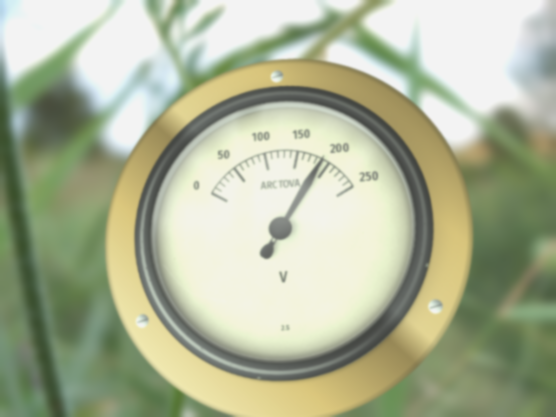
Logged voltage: 190V
